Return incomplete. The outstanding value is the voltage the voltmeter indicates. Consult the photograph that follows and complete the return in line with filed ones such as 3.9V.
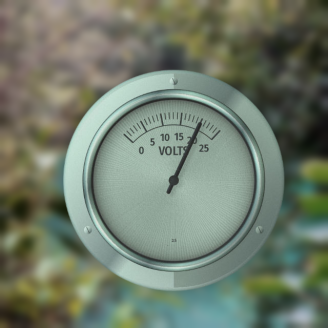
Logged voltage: 20V
